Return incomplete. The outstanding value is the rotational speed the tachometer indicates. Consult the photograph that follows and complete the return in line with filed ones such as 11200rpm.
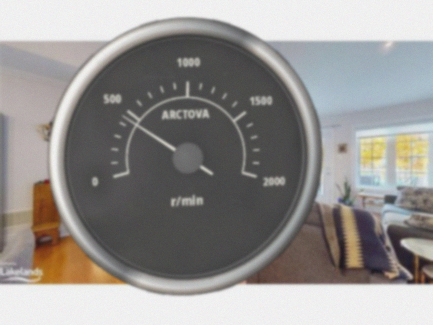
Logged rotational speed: 450rpm
